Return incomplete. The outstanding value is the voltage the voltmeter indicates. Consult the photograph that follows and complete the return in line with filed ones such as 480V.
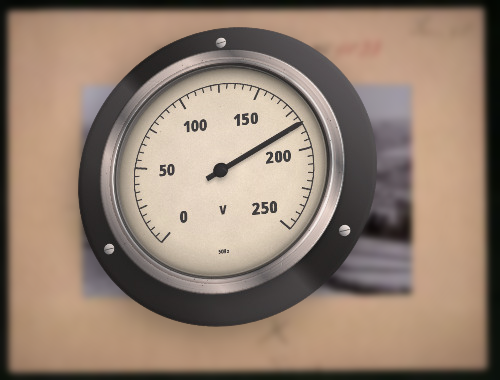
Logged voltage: 185V
